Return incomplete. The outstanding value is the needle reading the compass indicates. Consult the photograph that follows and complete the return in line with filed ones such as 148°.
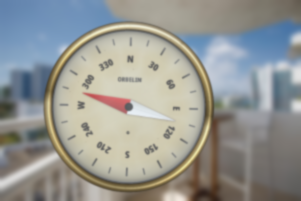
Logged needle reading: 285°
